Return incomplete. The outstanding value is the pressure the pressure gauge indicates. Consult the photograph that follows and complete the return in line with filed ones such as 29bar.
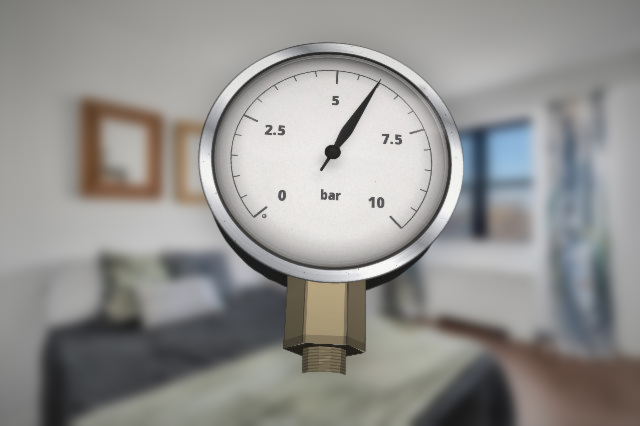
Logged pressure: 6bar
